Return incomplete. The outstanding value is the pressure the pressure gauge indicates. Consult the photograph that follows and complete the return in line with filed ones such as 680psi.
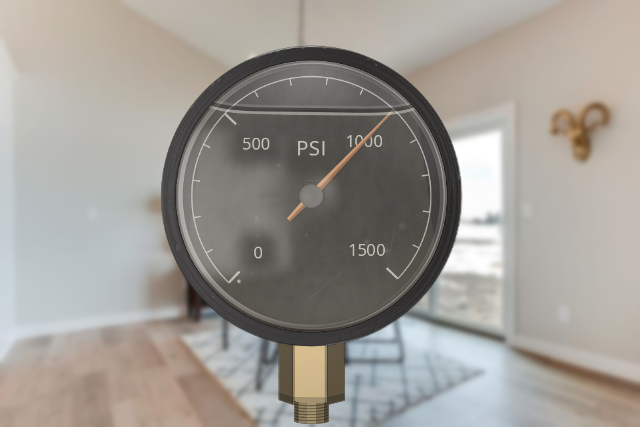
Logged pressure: 1000psi
